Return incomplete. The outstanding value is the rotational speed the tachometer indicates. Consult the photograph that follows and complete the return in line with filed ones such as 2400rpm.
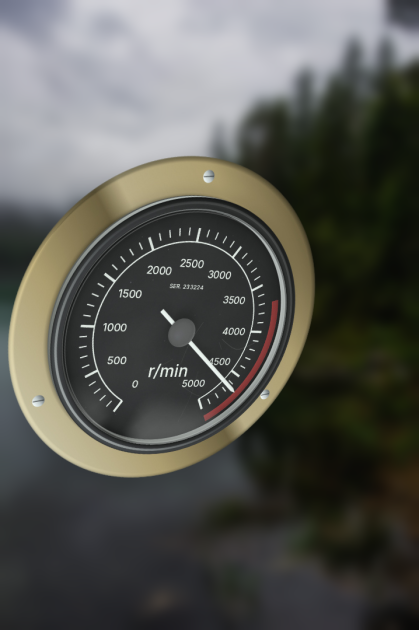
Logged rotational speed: 4650rpm
